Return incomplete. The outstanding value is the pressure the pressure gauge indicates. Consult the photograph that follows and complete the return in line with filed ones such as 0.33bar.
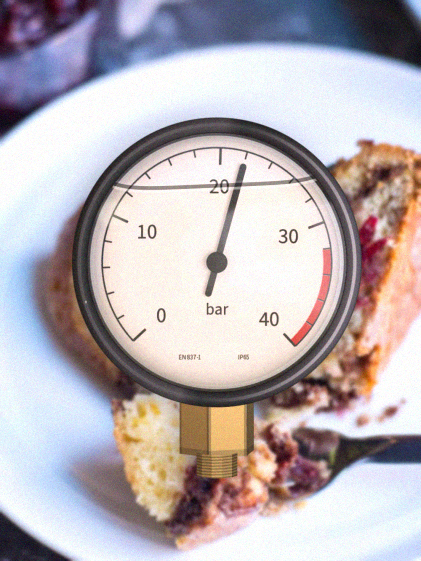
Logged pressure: 22bar
